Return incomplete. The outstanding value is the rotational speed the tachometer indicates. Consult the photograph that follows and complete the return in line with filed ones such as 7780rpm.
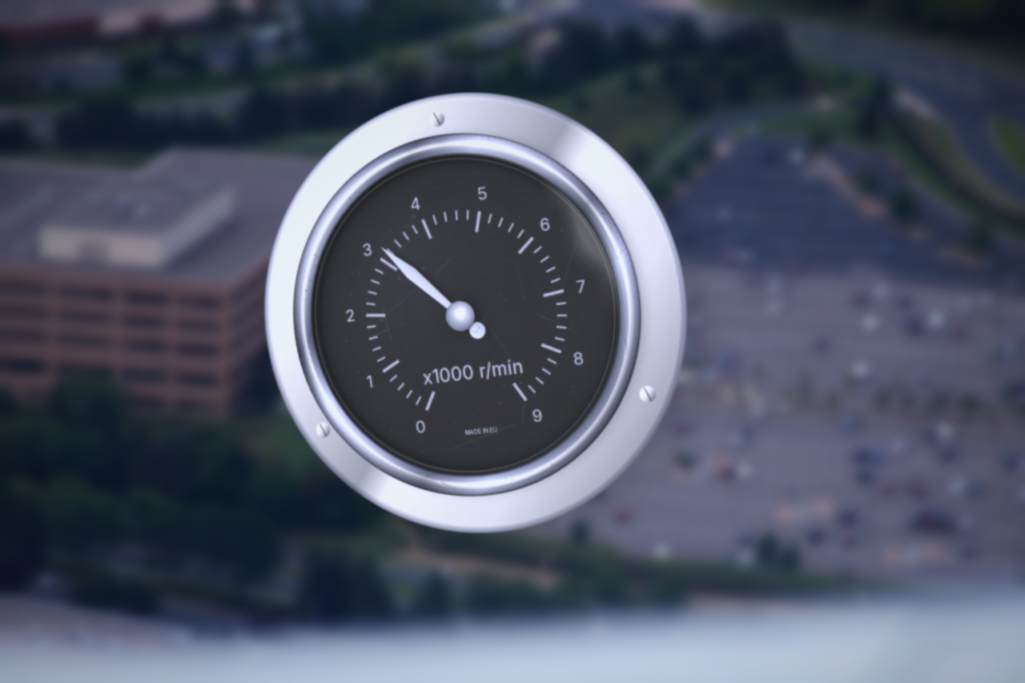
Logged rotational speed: 3200rpm
